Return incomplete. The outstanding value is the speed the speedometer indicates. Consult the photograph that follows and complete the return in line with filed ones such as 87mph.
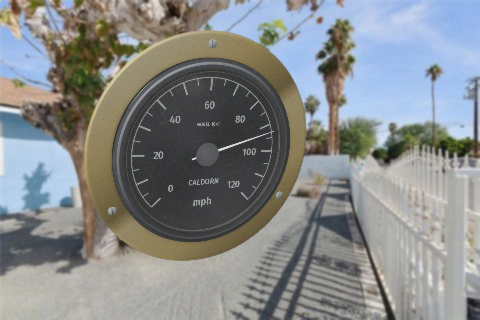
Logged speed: 92.5mph
